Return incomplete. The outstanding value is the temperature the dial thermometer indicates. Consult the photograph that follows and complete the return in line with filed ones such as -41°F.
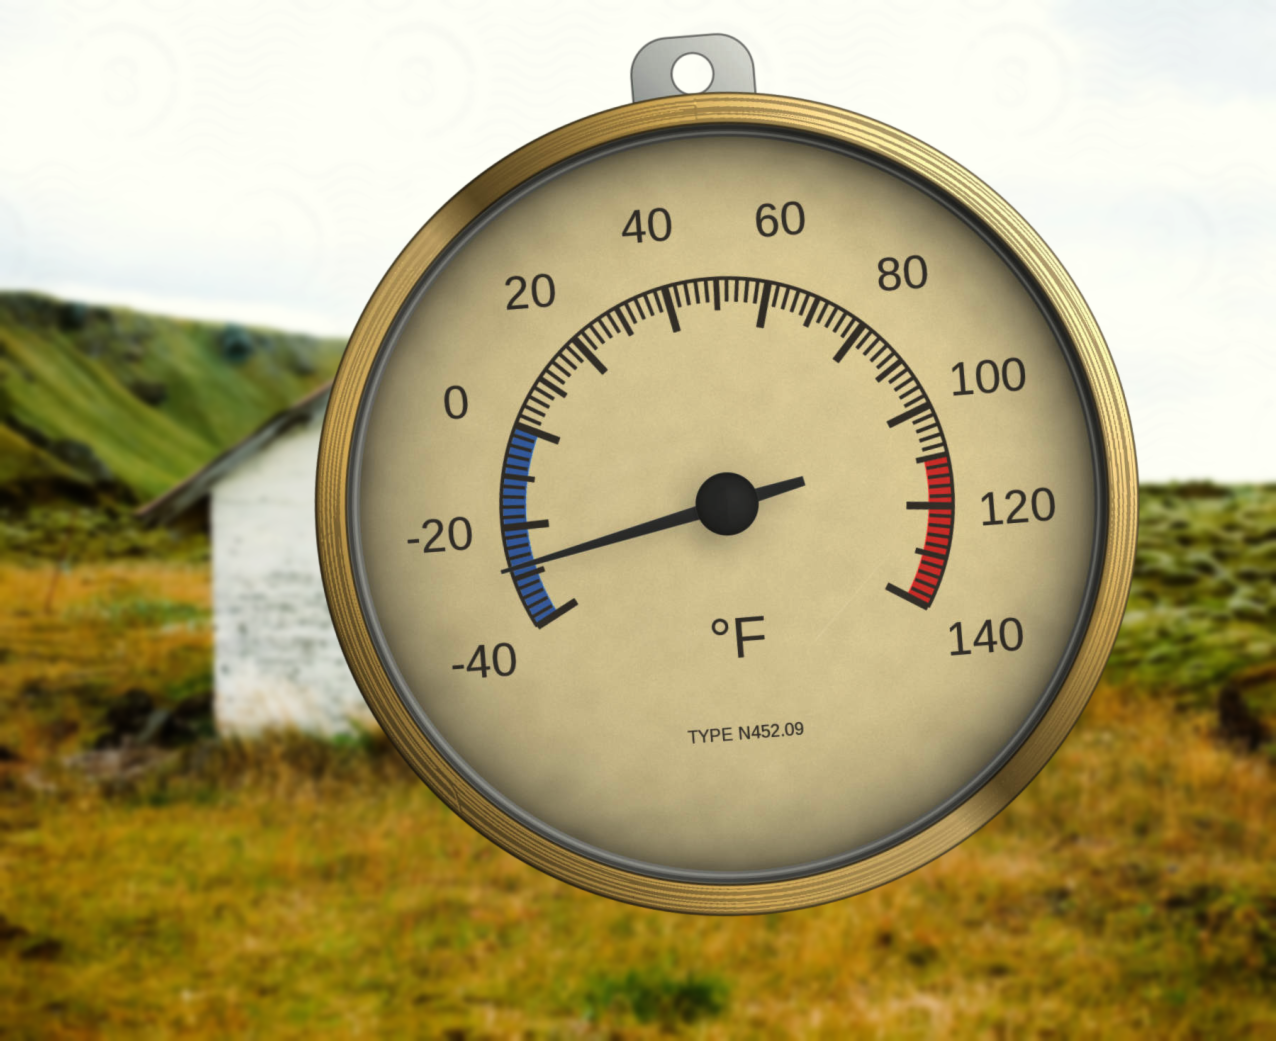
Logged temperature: -28°F
